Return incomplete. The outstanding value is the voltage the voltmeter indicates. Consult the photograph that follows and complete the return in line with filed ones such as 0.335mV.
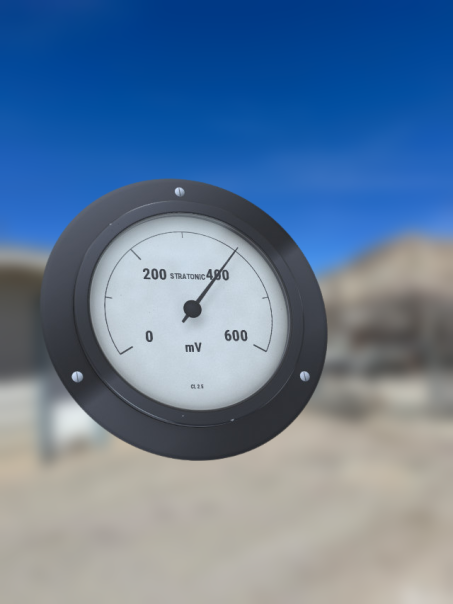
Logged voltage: 400mV
